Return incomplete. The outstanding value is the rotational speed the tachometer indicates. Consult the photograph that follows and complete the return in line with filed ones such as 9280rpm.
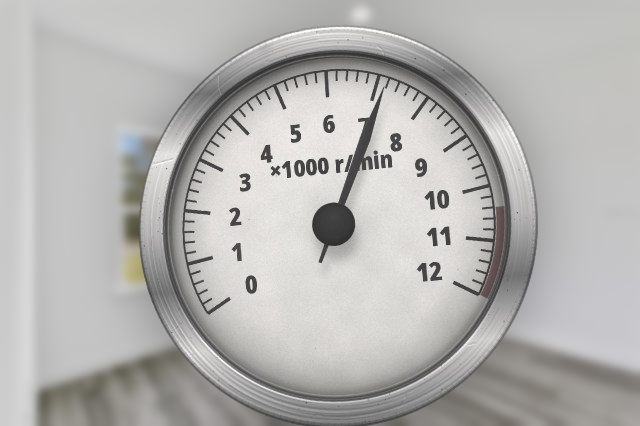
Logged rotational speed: 7200rpm
